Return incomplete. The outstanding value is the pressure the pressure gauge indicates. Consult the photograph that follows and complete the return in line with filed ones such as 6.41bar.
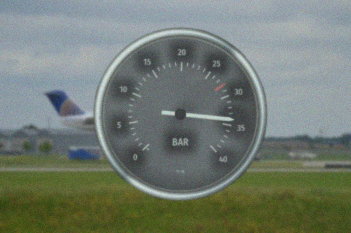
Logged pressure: 34bar
